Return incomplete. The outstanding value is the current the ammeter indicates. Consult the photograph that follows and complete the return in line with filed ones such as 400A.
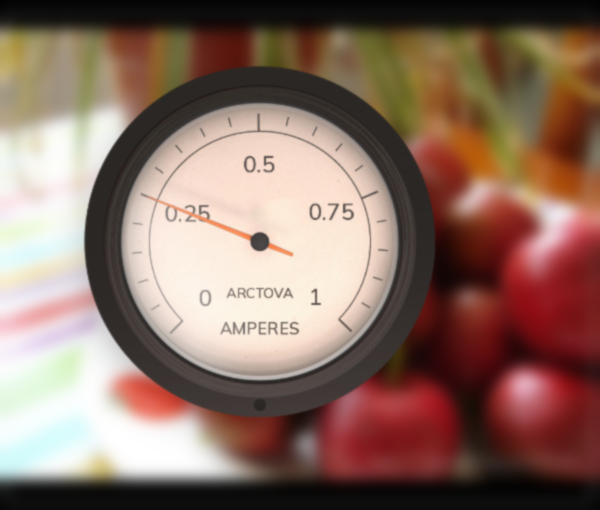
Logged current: 0.25A
